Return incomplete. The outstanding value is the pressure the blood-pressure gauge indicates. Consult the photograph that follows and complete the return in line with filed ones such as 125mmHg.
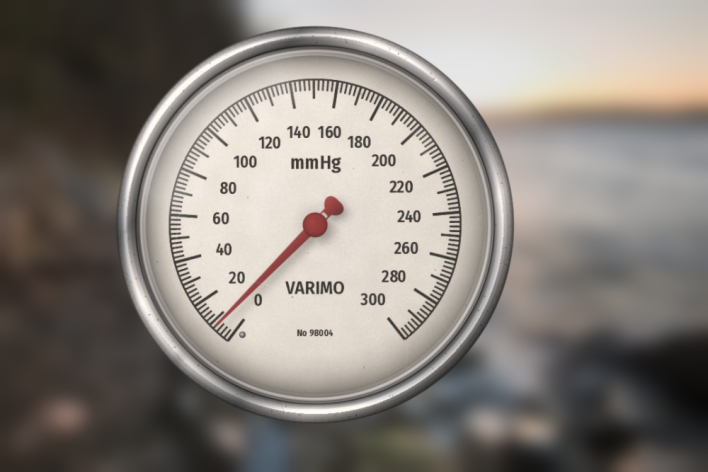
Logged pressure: 8mmHg
